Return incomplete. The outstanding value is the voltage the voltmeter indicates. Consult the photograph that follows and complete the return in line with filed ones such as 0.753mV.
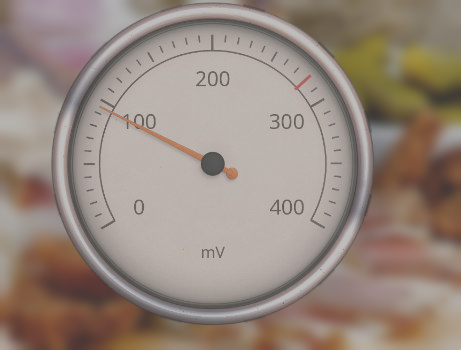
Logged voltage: 95mV
